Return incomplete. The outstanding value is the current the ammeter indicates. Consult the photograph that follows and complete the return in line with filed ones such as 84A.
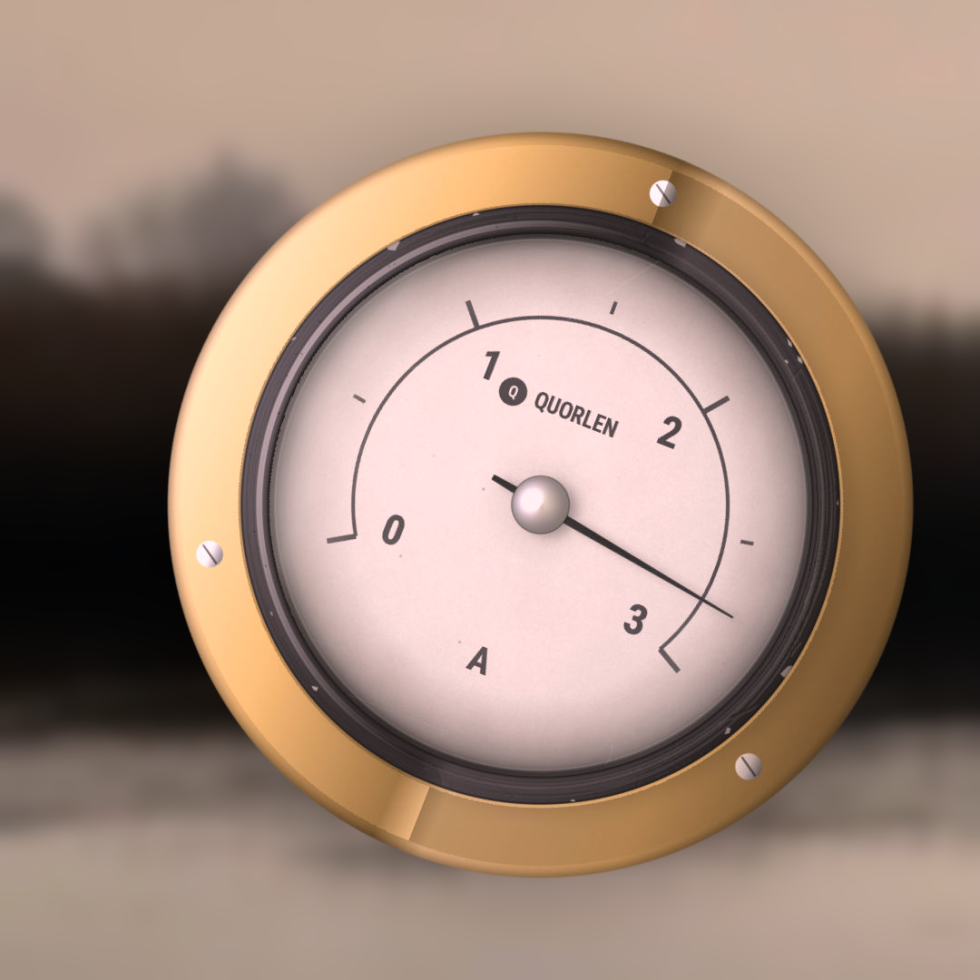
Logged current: 2.75A
